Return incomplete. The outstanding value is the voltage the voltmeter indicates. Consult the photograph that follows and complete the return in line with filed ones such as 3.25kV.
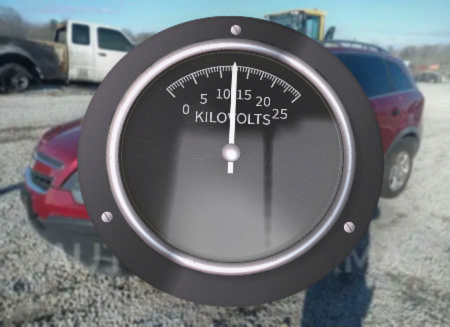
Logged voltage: 12.5kV
